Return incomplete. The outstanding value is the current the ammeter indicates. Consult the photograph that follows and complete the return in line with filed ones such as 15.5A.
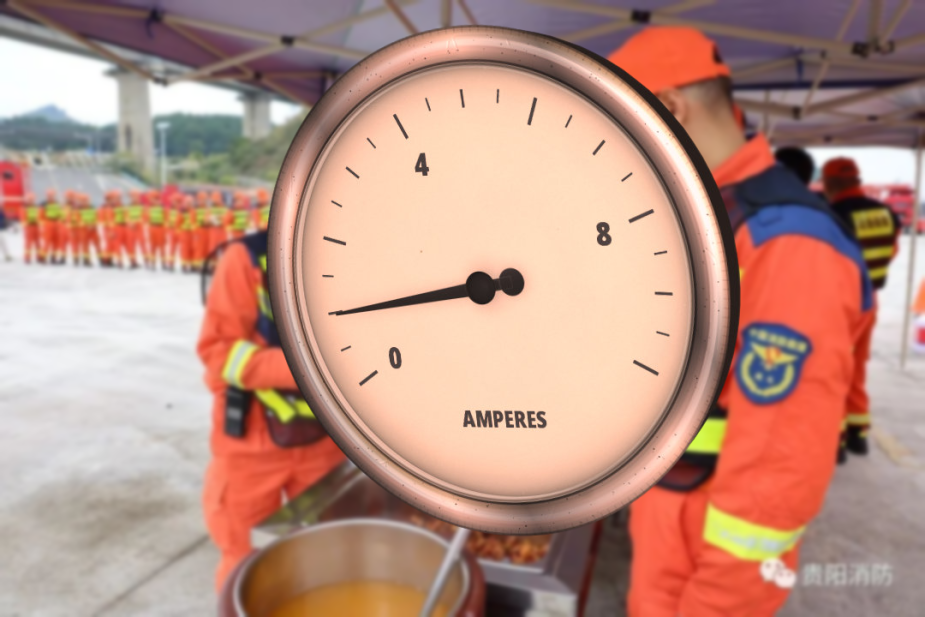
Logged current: 1A
